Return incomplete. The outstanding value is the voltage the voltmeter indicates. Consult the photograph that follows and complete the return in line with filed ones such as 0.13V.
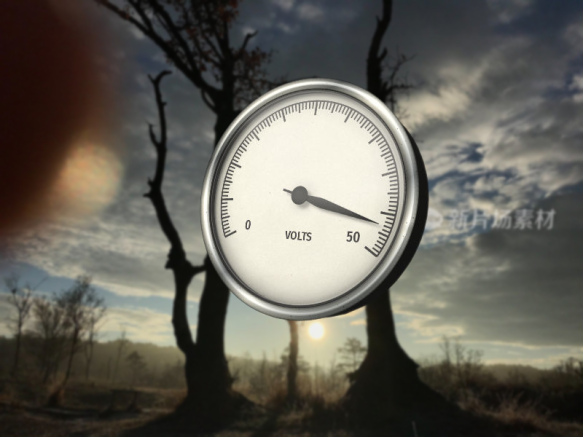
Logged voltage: 46.5V
